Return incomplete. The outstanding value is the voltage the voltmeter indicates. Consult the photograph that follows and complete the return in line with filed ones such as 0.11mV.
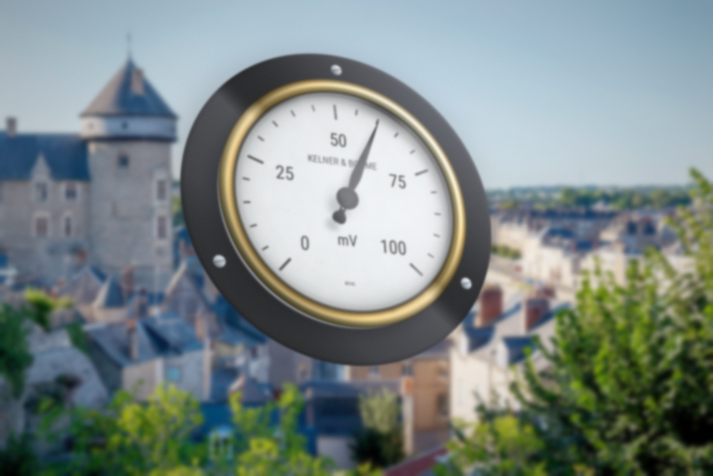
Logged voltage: 60mV
